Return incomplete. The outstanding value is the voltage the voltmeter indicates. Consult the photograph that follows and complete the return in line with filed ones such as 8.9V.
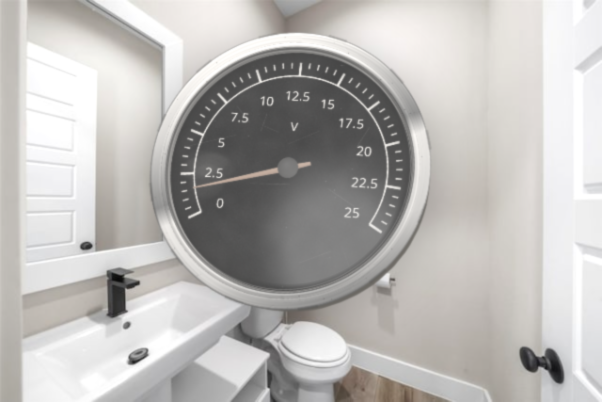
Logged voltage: 1.5V
